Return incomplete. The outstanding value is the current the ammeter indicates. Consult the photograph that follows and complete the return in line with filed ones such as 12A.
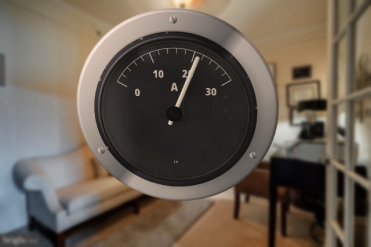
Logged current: 21A
